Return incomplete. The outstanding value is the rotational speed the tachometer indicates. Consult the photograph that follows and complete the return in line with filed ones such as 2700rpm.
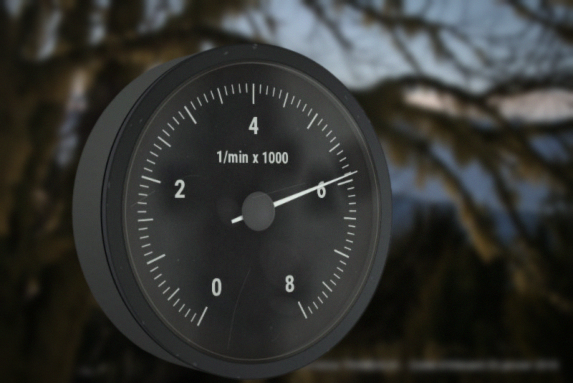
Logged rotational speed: 5900rpm
